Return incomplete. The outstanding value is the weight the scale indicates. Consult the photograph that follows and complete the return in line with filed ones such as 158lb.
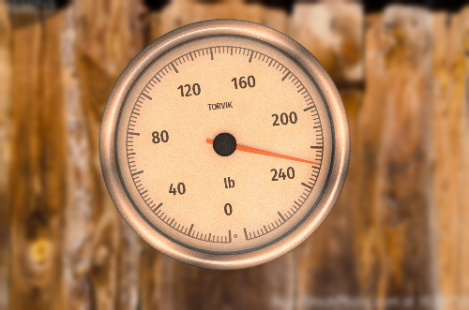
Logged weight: 228lb
